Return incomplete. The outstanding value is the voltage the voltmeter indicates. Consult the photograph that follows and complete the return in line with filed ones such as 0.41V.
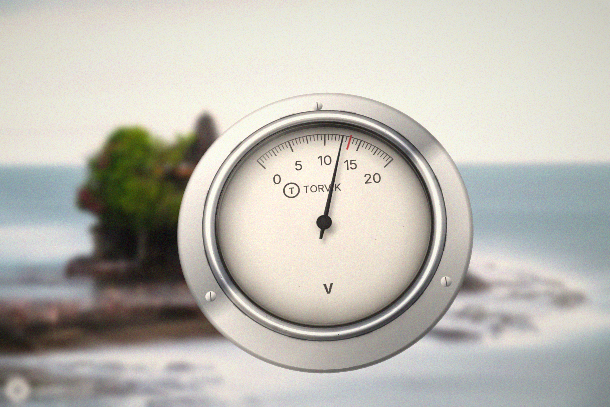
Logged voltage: 12.5V
